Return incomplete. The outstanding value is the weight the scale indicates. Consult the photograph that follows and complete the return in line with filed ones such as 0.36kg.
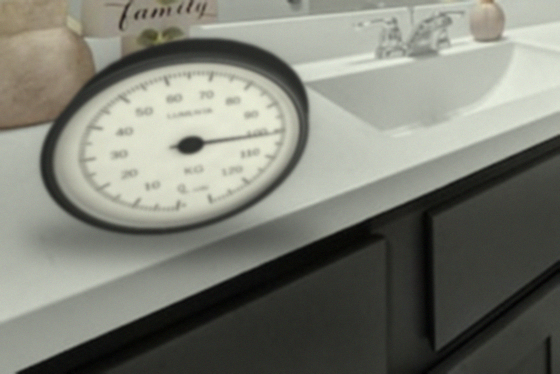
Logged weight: 100kg
